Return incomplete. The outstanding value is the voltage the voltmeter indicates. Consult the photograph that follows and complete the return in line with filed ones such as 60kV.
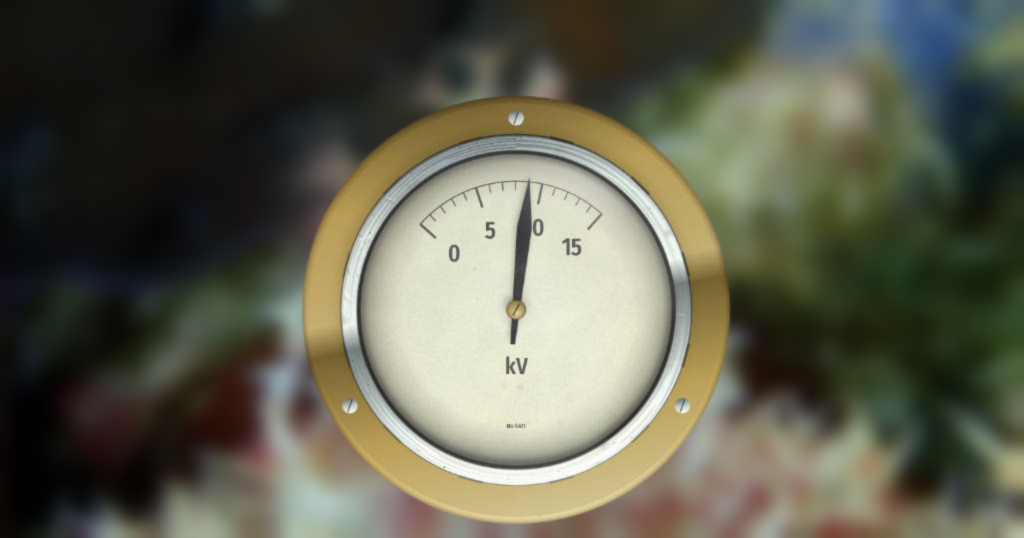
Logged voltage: 9kV
